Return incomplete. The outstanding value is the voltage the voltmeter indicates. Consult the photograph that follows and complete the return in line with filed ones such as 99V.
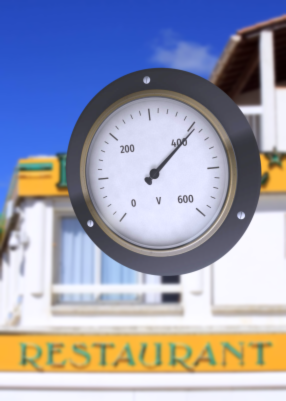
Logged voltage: 410V
